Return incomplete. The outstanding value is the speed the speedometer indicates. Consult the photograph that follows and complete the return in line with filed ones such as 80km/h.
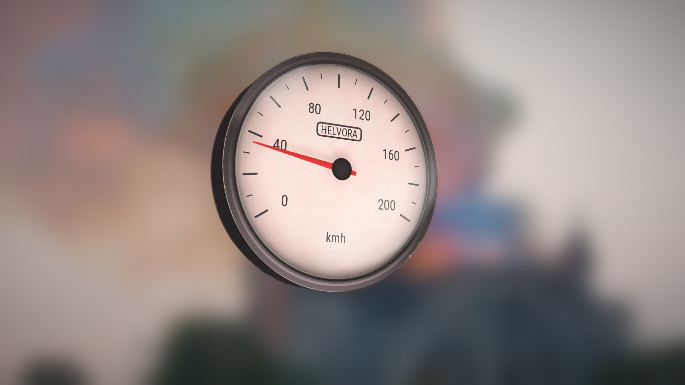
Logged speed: 35km/h
